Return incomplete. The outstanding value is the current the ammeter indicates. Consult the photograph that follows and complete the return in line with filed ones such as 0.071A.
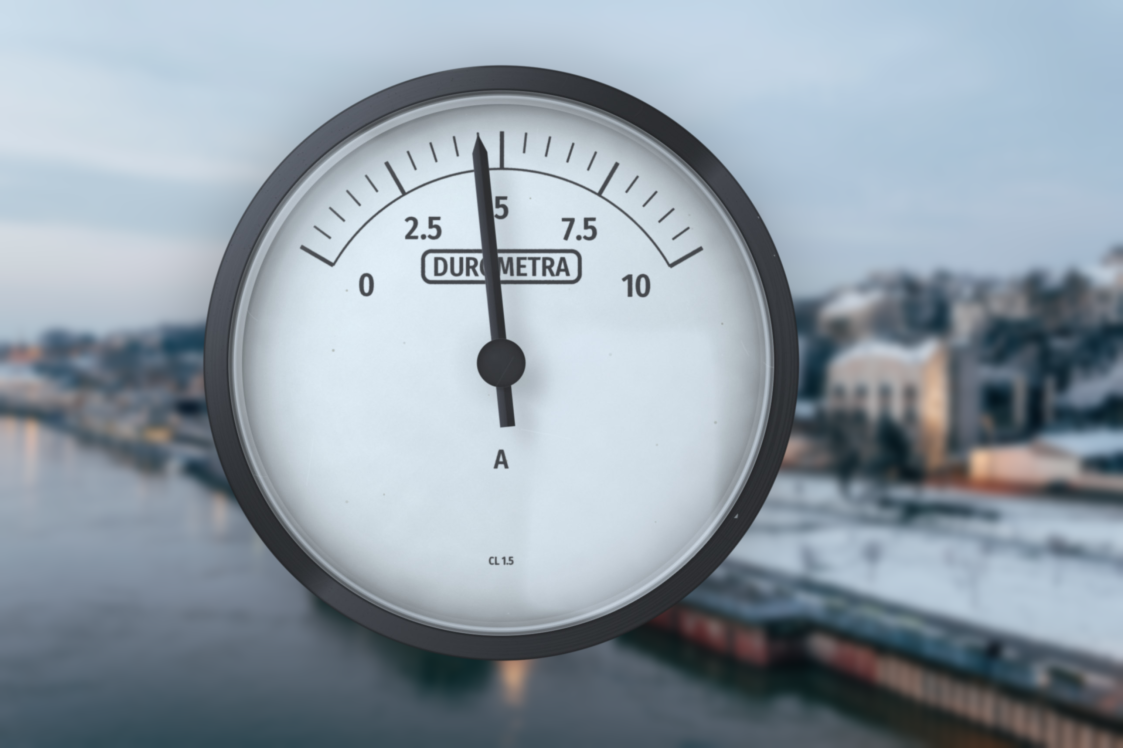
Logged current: 4.5A
